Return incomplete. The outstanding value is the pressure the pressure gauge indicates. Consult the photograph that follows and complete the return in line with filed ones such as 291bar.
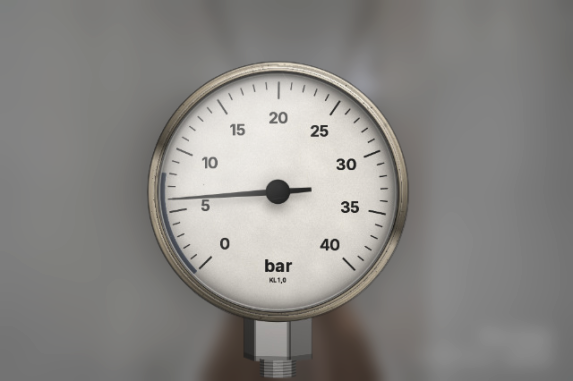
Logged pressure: 6bar
